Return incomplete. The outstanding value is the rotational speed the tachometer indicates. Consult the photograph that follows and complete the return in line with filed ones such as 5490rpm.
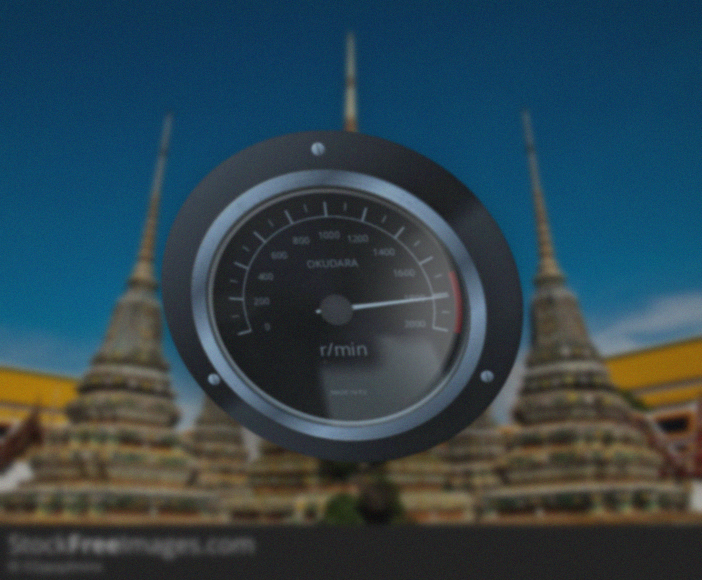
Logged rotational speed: 1800rpm
